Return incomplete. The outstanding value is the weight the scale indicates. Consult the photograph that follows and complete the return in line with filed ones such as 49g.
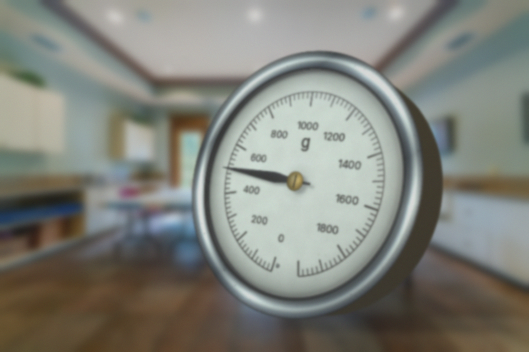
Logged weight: 500g
